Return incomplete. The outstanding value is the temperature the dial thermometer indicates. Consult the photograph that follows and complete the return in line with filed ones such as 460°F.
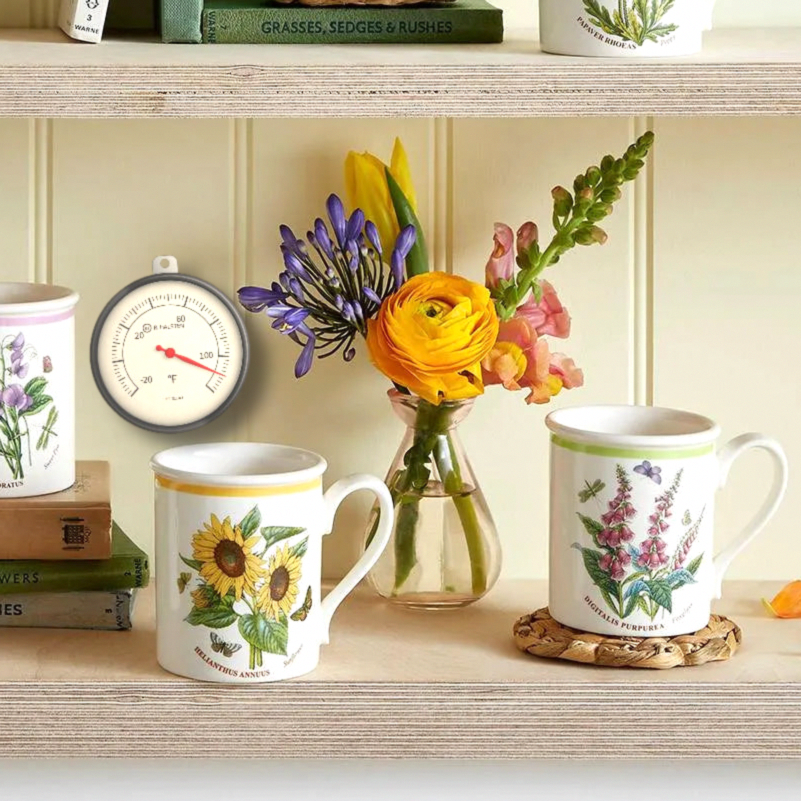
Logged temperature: 110°F
